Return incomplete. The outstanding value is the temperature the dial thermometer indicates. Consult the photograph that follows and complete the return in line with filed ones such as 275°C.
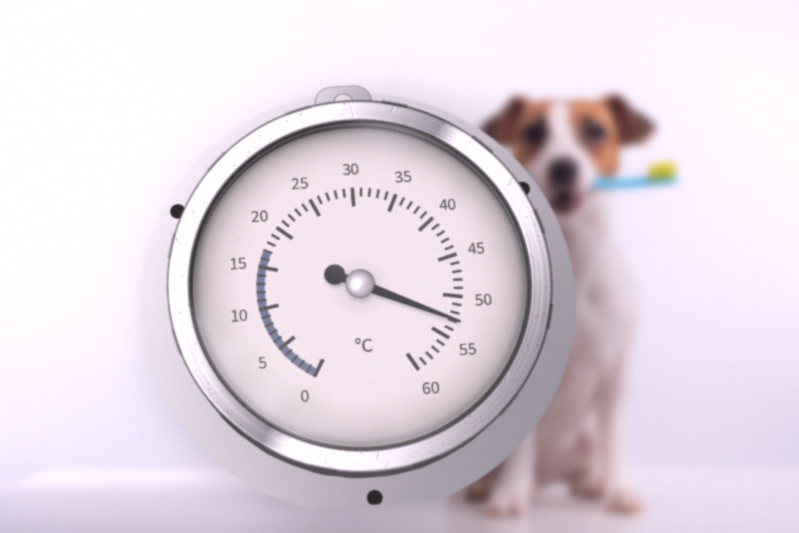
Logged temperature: 53°C
